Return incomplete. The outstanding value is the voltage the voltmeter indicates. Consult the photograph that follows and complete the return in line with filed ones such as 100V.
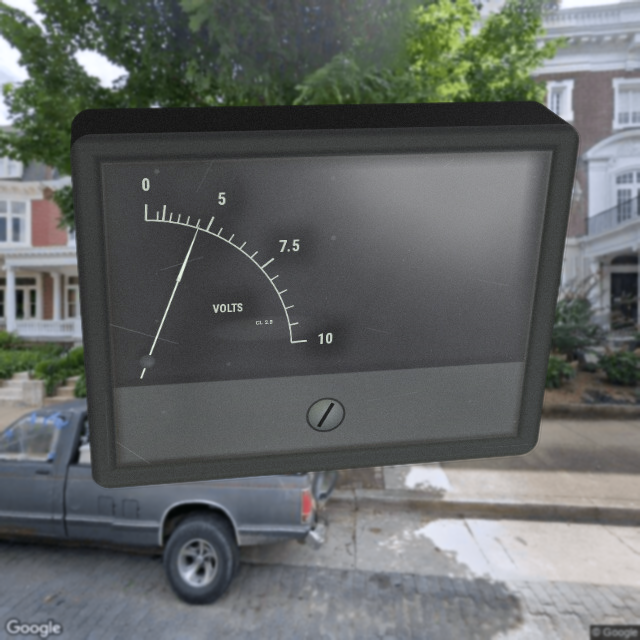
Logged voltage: 4.5V
